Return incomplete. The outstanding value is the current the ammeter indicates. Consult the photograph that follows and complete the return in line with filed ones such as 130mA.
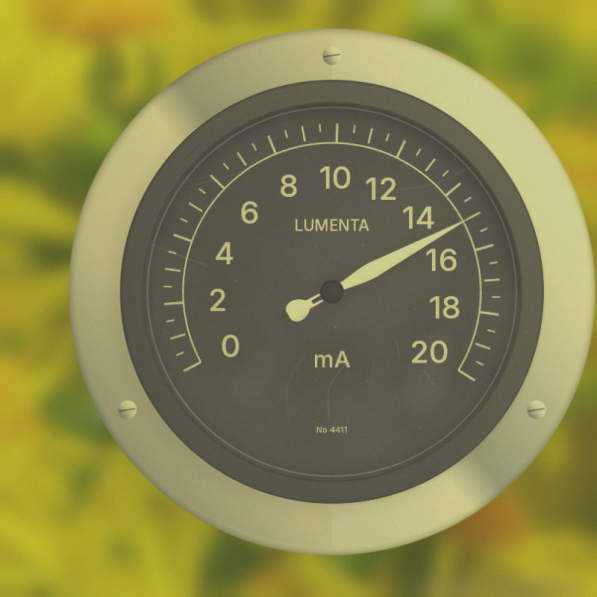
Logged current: 15mA
